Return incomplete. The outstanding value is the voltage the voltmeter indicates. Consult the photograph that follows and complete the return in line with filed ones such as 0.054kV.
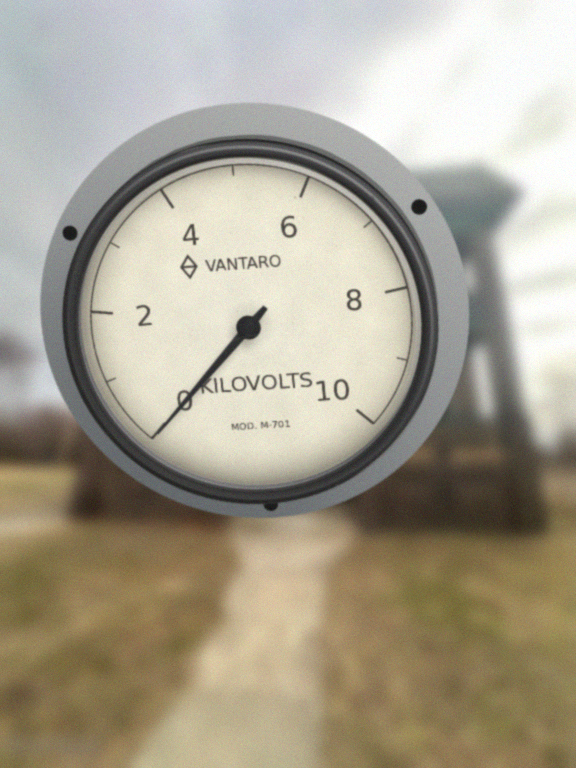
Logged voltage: 0kV
